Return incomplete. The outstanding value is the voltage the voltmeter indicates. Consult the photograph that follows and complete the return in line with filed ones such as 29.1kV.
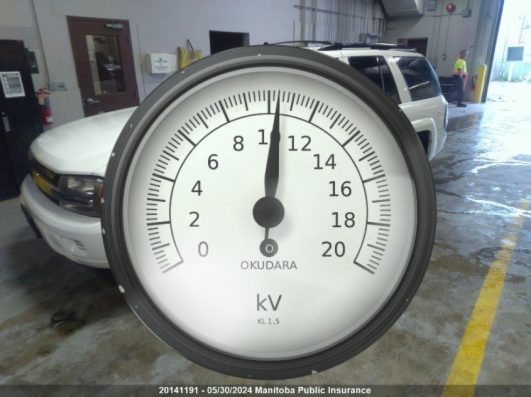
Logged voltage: 10.4kV
